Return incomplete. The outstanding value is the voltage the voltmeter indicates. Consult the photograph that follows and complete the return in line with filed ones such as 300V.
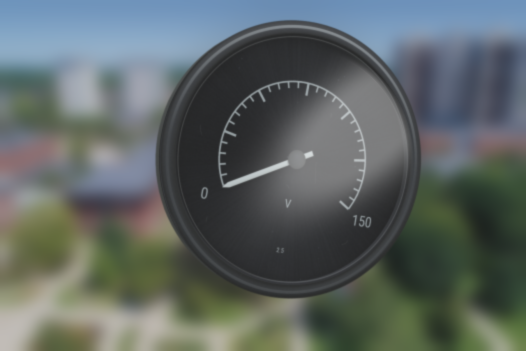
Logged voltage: 0V
